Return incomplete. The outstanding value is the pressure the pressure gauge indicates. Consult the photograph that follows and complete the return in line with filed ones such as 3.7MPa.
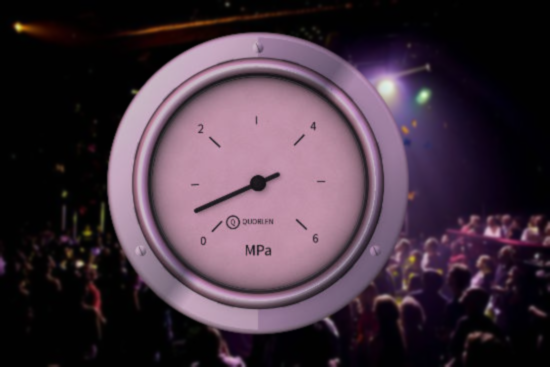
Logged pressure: 0.5MPa
